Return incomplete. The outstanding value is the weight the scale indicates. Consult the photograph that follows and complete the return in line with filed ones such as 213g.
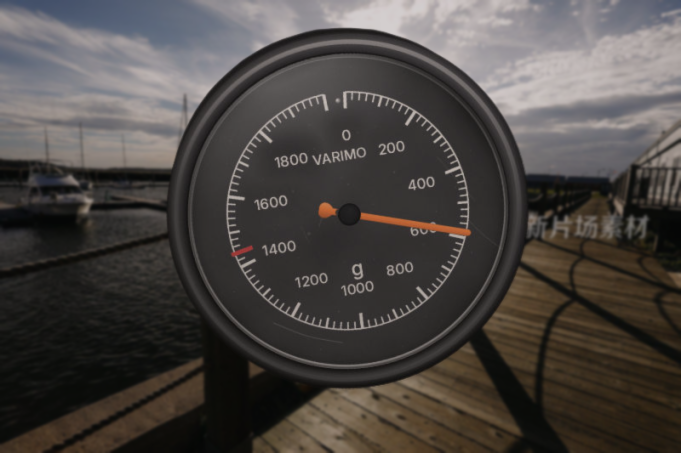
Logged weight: 580g
